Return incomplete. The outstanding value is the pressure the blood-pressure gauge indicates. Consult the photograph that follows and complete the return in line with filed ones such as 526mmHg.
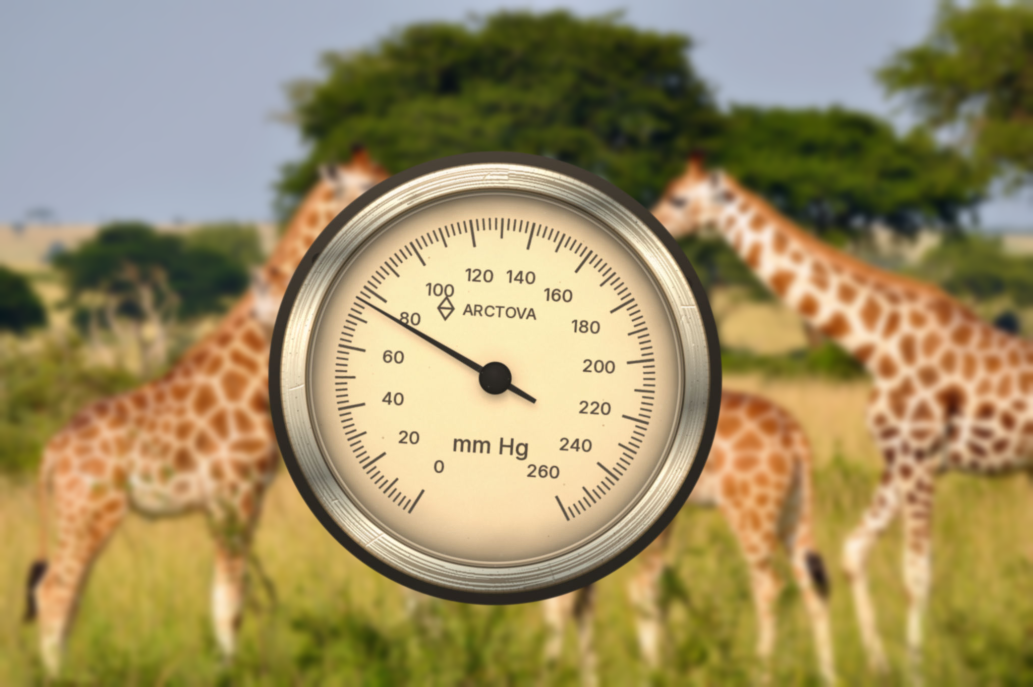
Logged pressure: 76mmHg
